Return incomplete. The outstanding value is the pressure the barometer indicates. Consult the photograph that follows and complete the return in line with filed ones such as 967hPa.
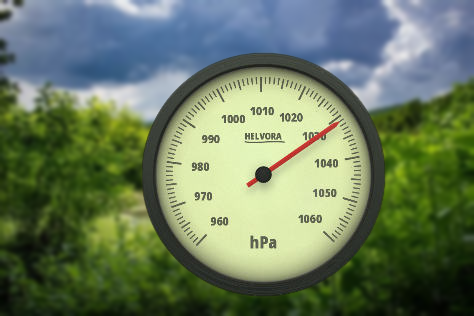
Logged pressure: 1031hPa
